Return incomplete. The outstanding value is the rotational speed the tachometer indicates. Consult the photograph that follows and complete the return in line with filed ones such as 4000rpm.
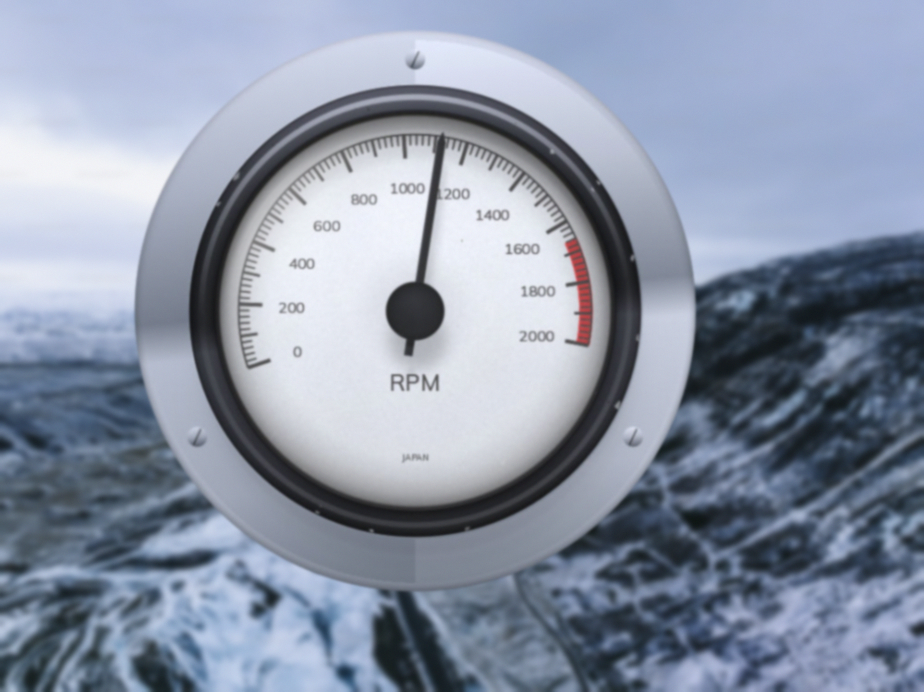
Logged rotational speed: 1120rpm
